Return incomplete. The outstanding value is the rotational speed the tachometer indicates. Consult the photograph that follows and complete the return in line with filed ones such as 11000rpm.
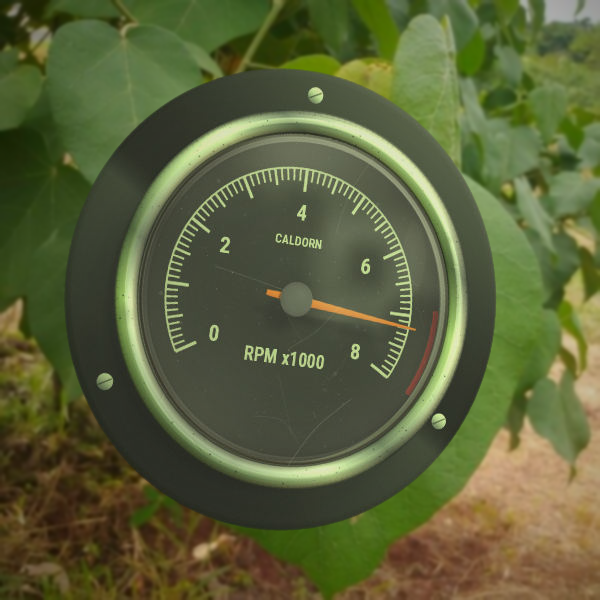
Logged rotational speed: 7200rpm
